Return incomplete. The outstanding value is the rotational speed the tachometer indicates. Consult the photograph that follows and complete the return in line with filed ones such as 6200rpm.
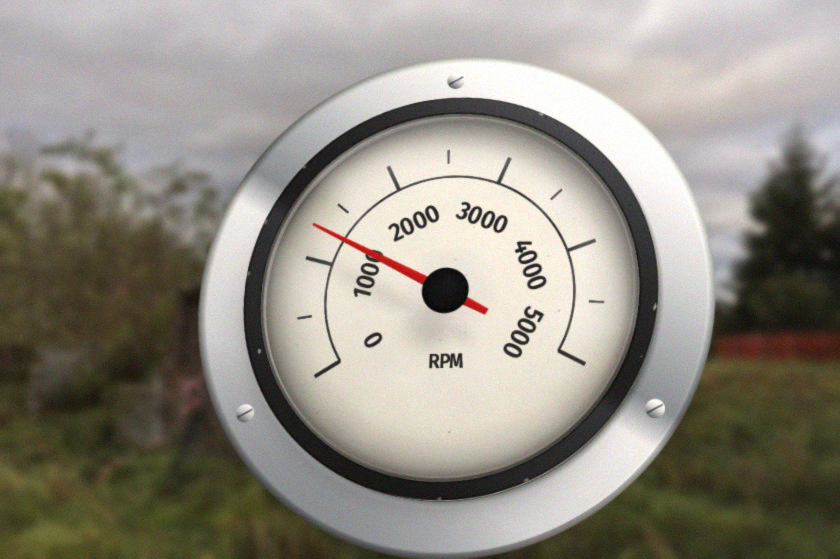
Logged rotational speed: 1250rpm
